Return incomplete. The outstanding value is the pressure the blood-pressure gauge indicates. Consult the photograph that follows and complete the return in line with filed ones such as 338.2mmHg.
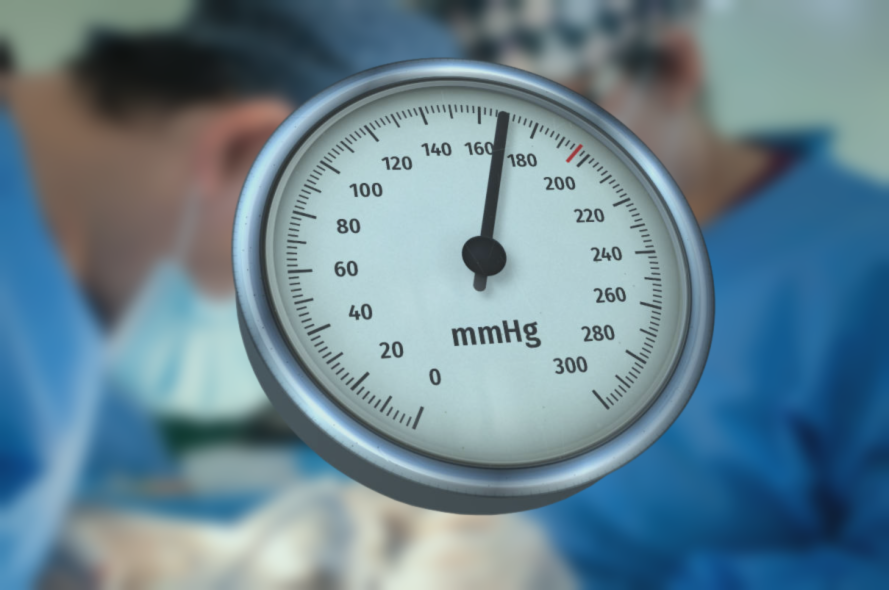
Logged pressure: 168mmHg
